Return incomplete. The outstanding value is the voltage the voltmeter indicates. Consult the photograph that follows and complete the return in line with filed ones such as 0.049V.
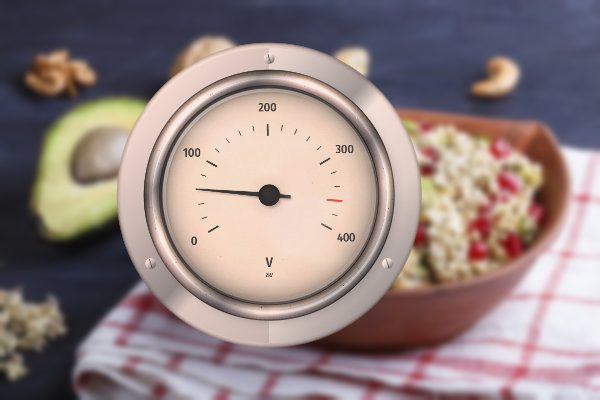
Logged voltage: 60V
